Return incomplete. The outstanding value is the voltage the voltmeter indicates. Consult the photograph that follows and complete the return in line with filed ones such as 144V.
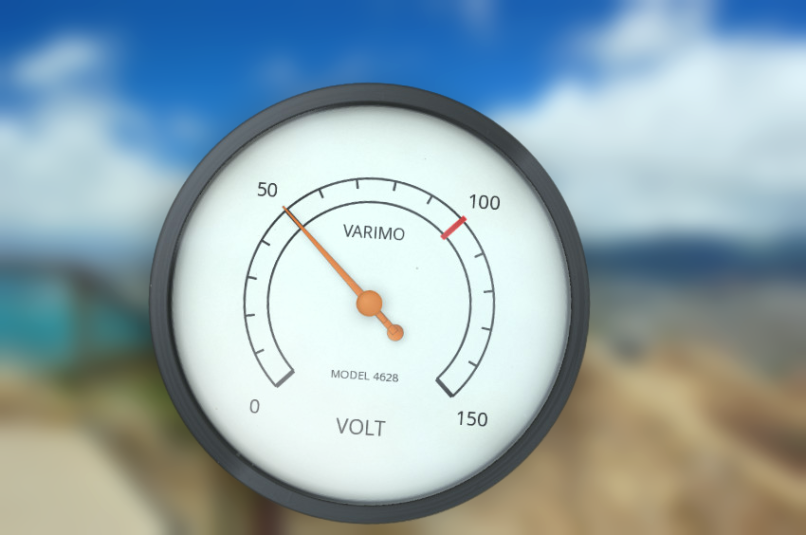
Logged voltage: 50V
